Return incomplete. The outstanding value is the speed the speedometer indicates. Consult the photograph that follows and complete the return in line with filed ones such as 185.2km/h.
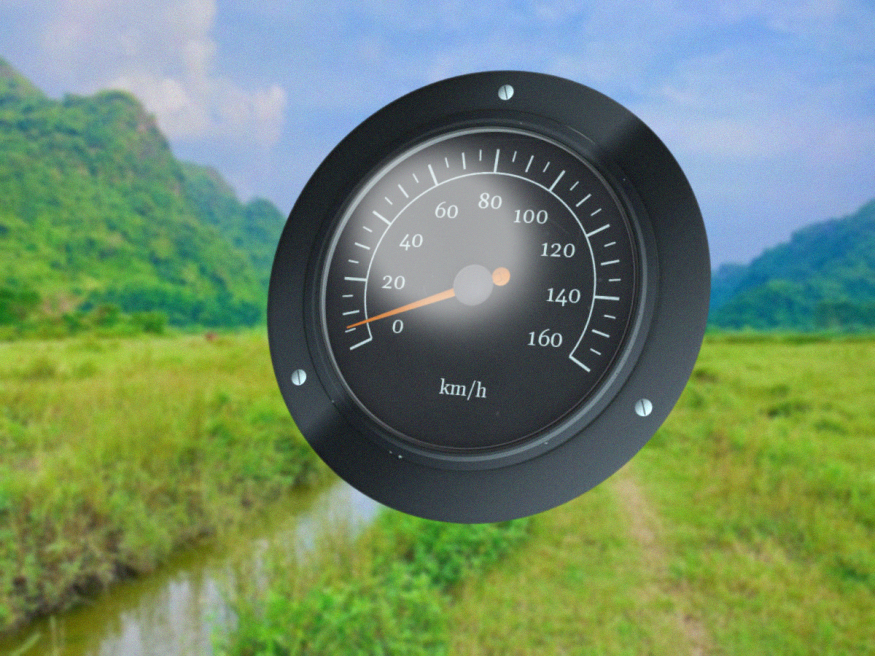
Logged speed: 5km/h
